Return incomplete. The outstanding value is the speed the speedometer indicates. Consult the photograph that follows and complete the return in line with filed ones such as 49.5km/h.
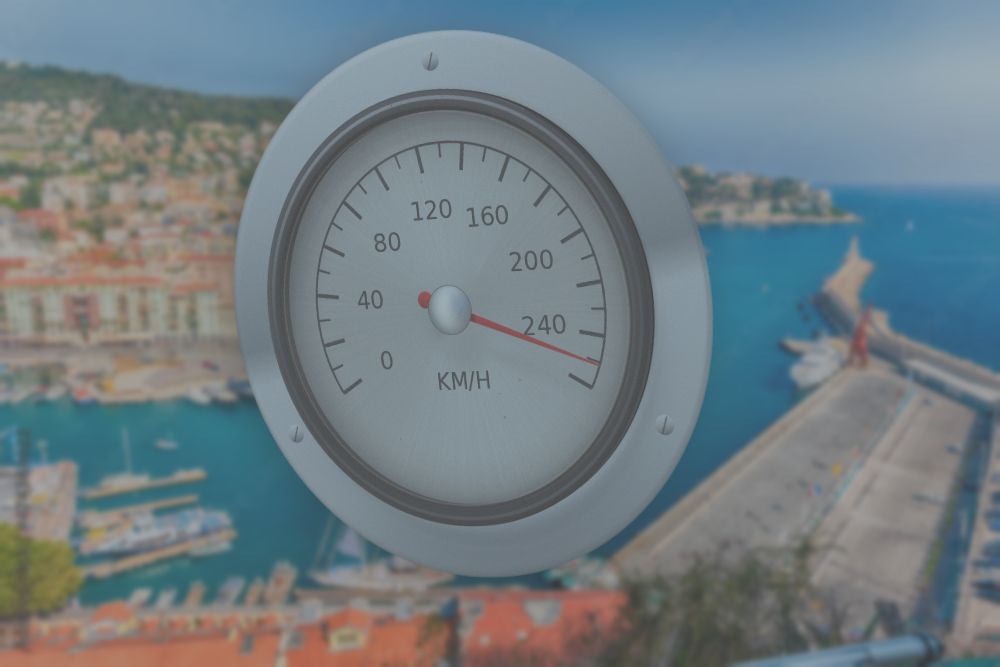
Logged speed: 250km/h
